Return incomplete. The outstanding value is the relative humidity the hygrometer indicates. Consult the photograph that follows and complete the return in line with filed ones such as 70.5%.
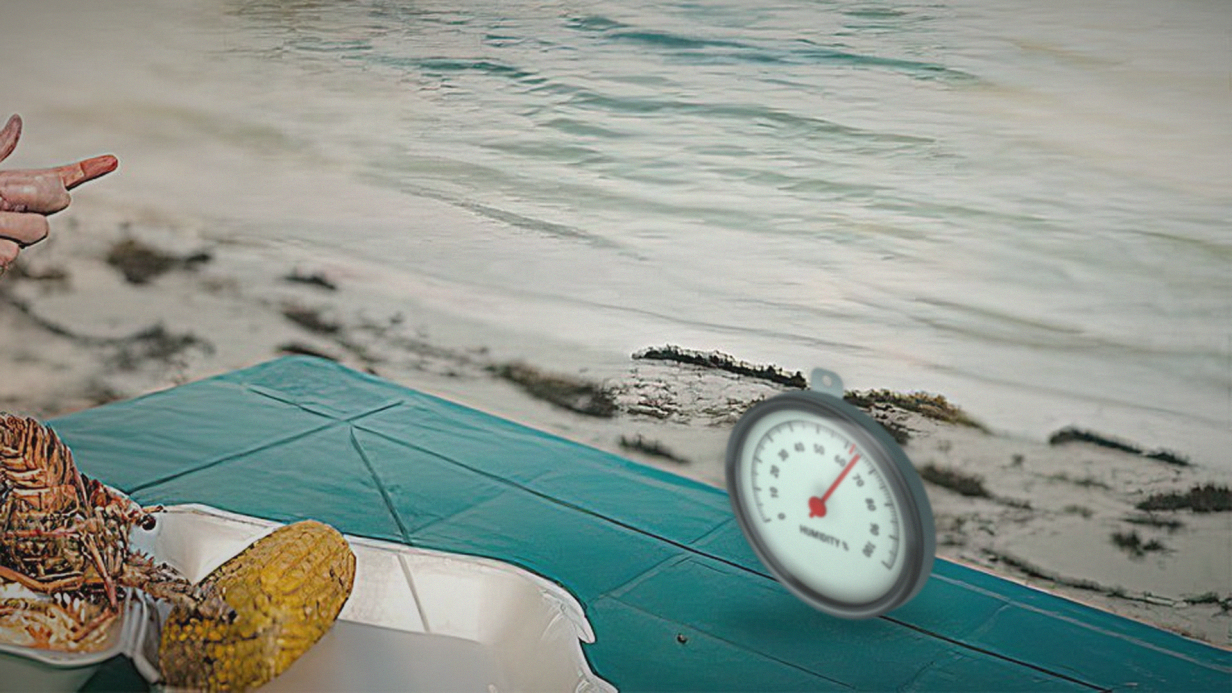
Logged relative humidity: 65%
